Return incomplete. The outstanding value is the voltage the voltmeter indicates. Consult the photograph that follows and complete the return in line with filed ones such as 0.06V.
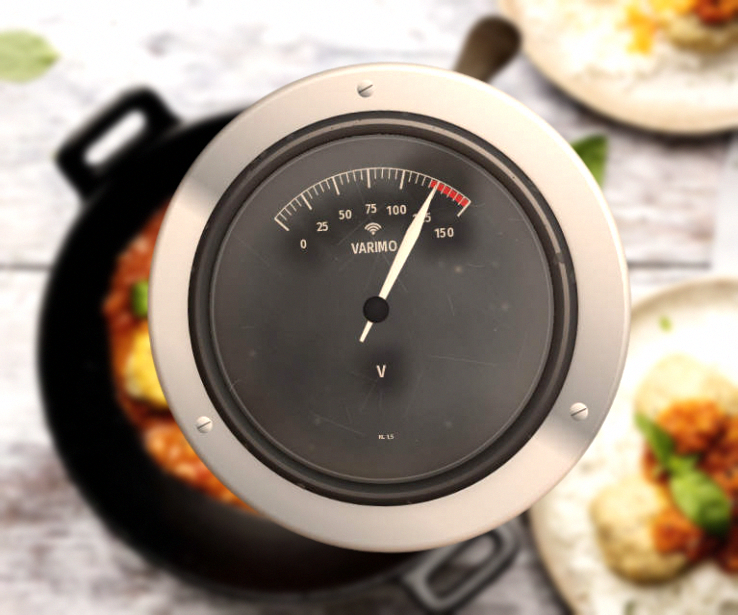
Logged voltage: 125V
